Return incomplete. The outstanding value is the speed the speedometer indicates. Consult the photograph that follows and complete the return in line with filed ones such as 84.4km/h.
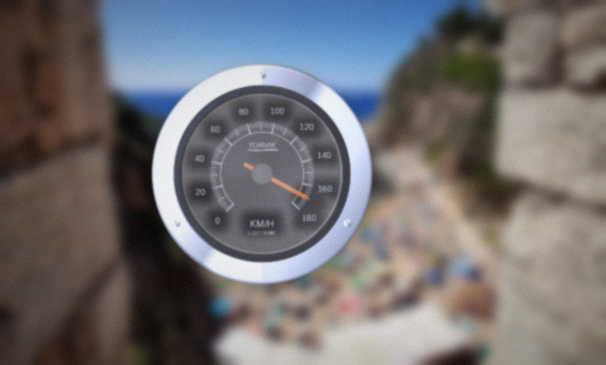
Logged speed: 170km/h
